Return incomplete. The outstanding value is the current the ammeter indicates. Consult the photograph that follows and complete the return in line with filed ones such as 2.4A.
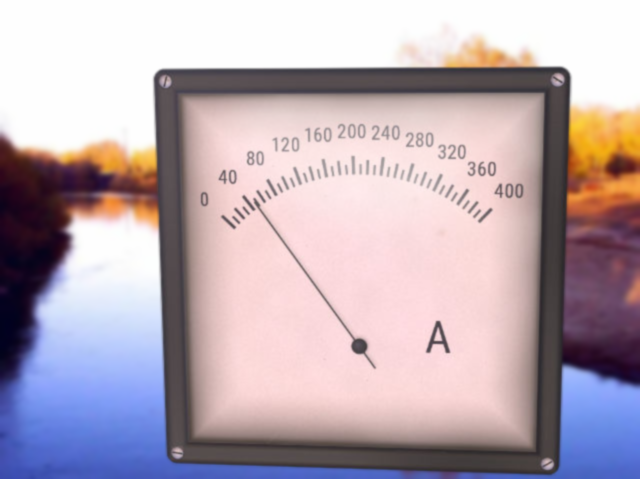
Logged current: 50A
